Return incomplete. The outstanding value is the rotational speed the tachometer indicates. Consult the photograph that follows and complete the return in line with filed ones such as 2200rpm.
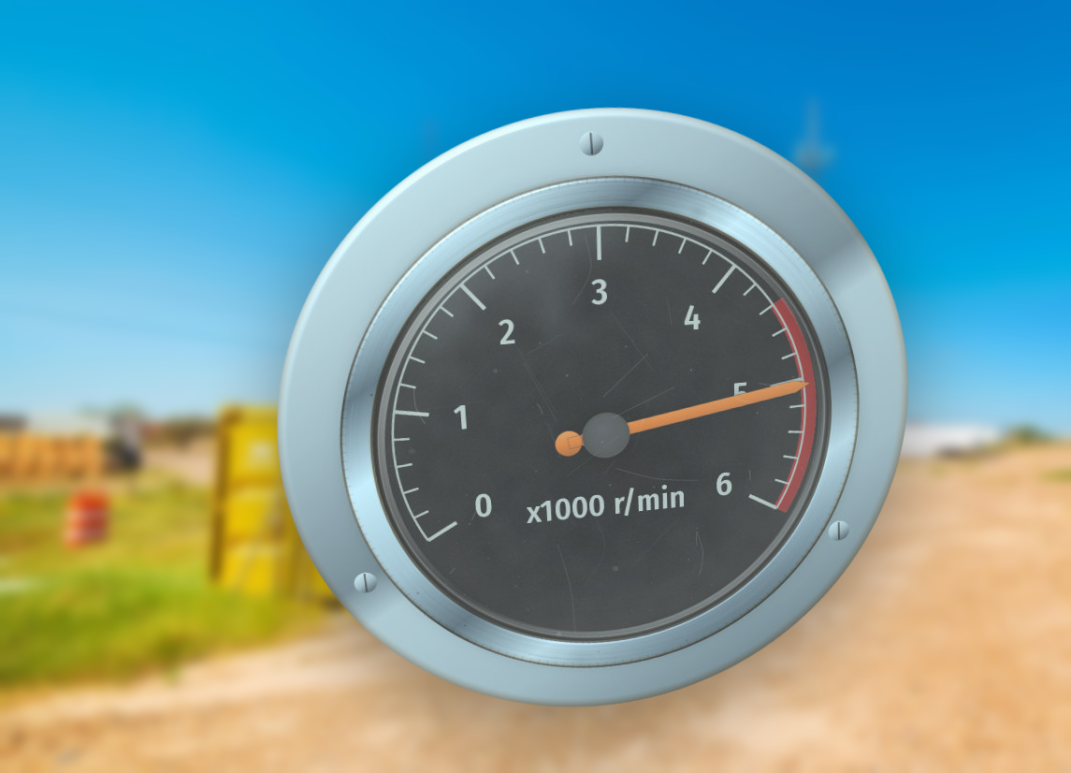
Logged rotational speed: 5000rpm
